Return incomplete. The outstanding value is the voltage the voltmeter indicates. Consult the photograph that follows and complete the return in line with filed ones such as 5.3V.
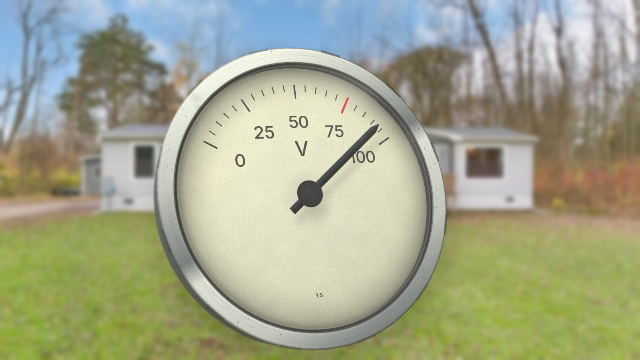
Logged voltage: 92.5V
